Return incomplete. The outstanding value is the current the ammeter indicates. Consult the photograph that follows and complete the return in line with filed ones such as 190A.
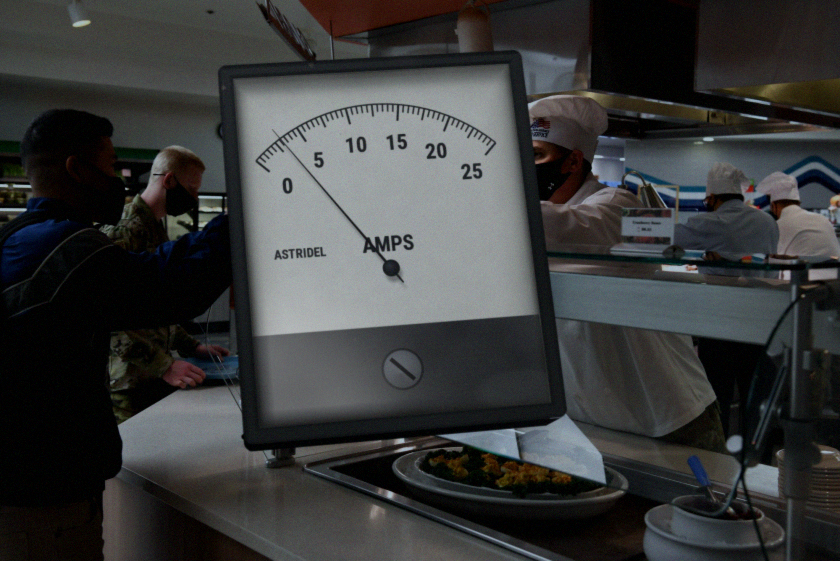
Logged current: 3A
